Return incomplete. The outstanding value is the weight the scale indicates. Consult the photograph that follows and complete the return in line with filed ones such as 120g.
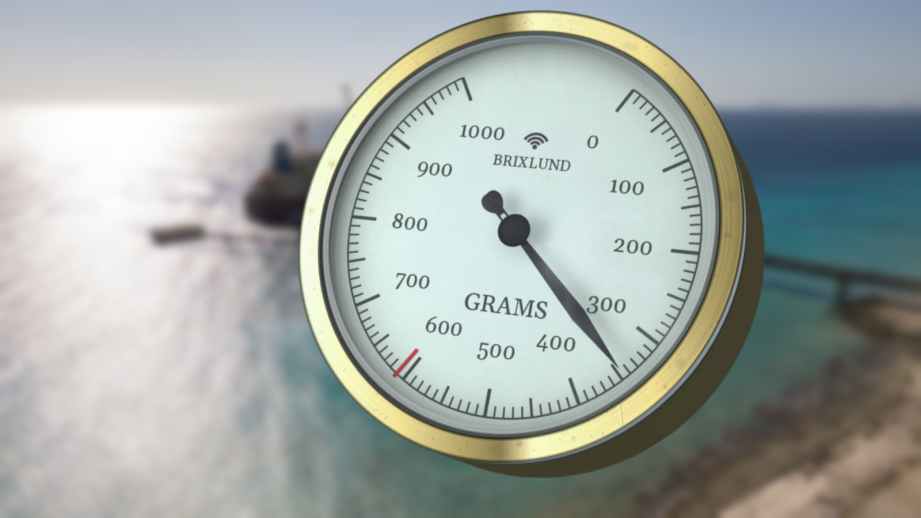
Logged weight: 345g
